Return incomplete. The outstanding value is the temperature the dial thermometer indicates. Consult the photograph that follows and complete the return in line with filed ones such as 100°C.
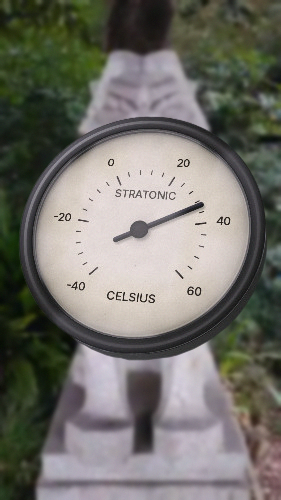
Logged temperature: 34°C
